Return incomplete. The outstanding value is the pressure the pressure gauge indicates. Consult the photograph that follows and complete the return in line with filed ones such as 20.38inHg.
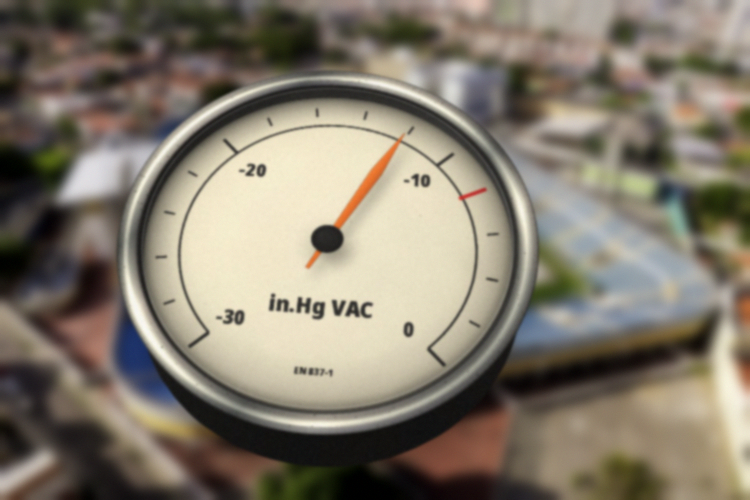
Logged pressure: -12inHg
